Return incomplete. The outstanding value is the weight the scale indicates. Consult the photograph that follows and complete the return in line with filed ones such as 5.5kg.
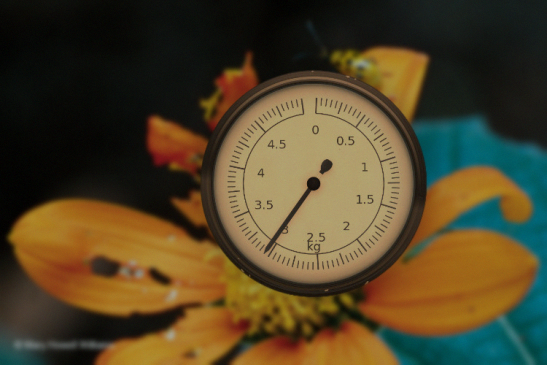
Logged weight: 3.05kg
